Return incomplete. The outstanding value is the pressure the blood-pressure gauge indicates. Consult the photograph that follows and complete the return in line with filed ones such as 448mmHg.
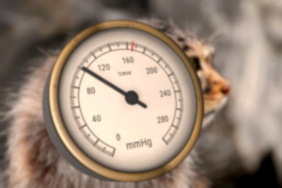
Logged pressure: 100mmHg
